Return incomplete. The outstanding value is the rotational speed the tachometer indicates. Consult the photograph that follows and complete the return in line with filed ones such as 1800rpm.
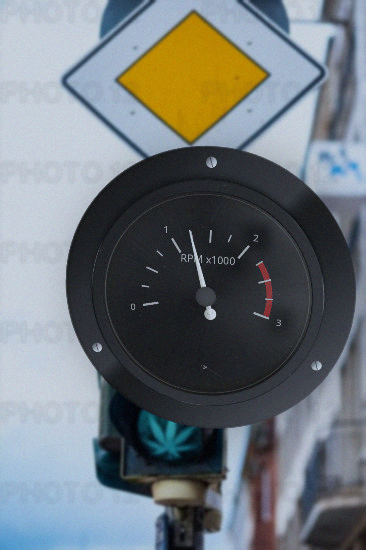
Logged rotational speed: 1250rpm
